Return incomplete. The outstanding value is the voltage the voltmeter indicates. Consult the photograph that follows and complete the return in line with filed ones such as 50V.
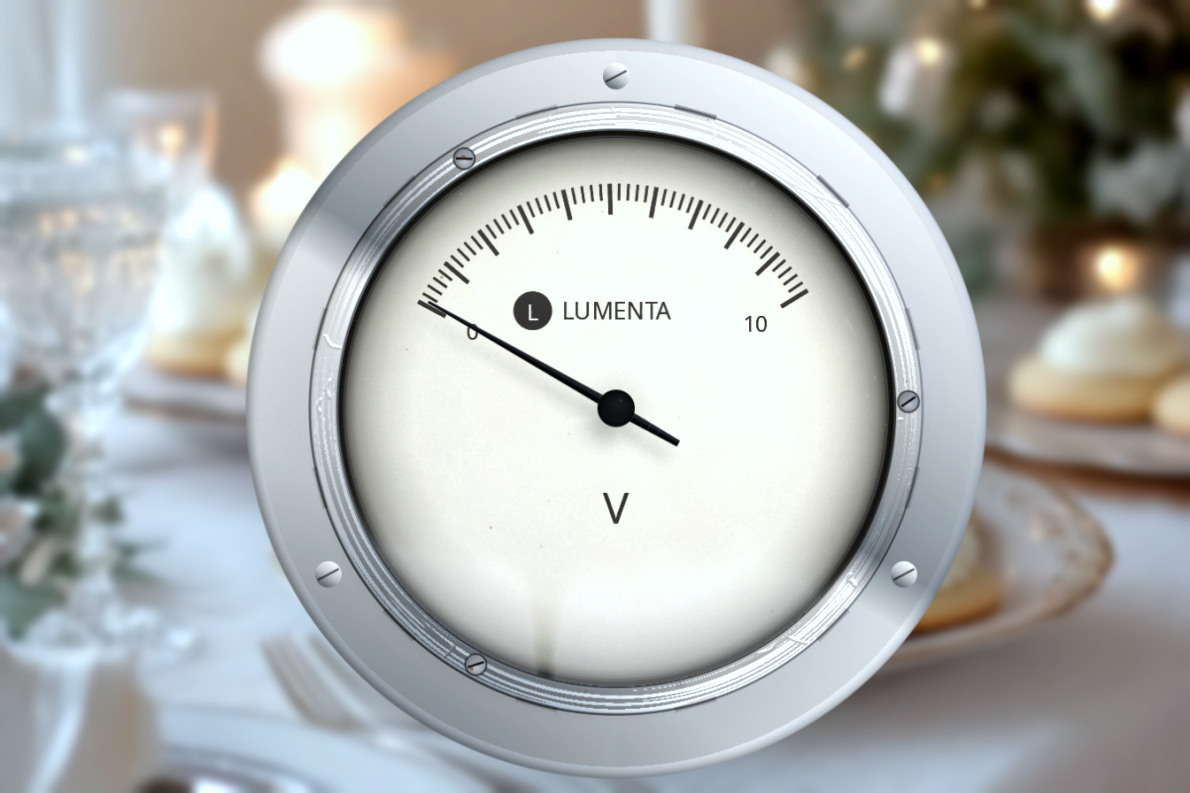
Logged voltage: 0.1V
